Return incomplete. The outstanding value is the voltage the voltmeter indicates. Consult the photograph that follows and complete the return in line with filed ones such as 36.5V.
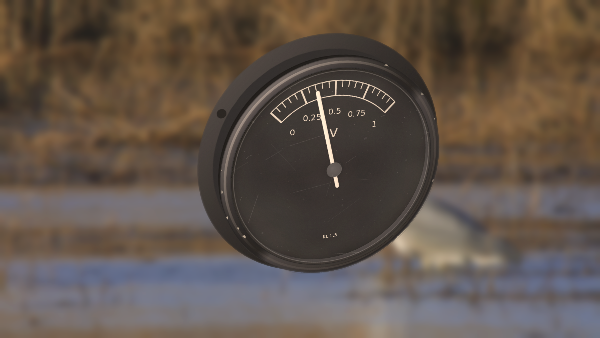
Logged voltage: 0.35V
